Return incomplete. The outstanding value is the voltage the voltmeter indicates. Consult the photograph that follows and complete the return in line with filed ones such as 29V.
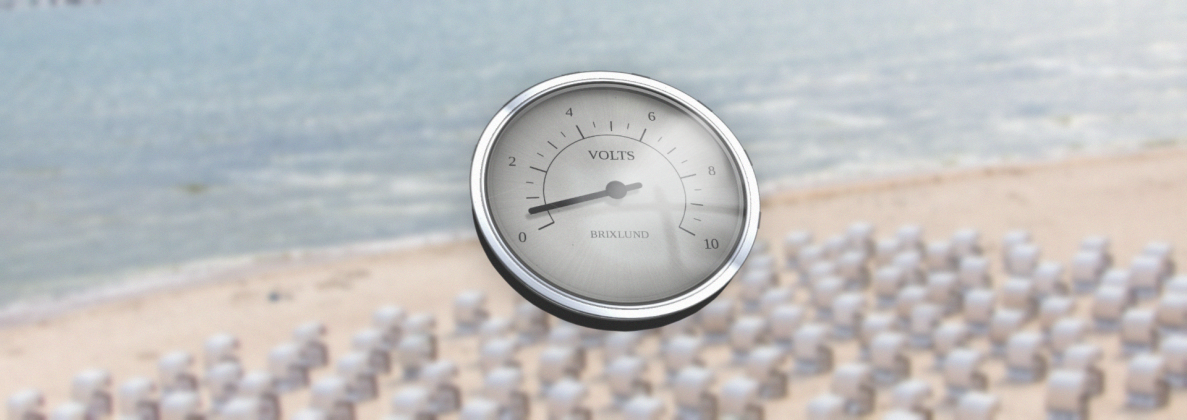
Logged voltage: 0.5V
